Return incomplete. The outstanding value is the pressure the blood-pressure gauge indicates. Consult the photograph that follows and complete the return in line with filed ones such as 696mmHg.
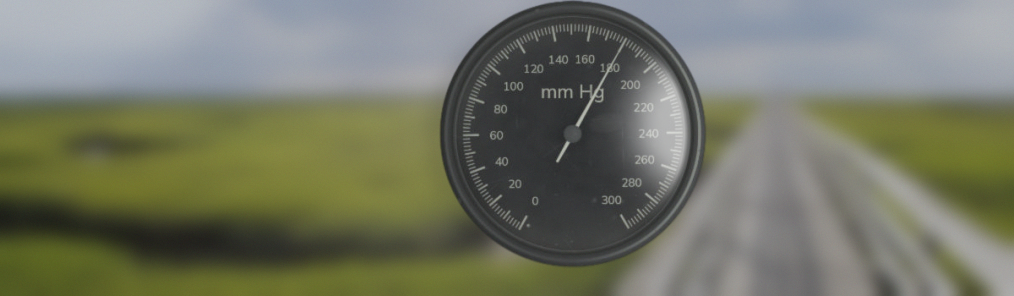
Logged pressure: 180mmHg
